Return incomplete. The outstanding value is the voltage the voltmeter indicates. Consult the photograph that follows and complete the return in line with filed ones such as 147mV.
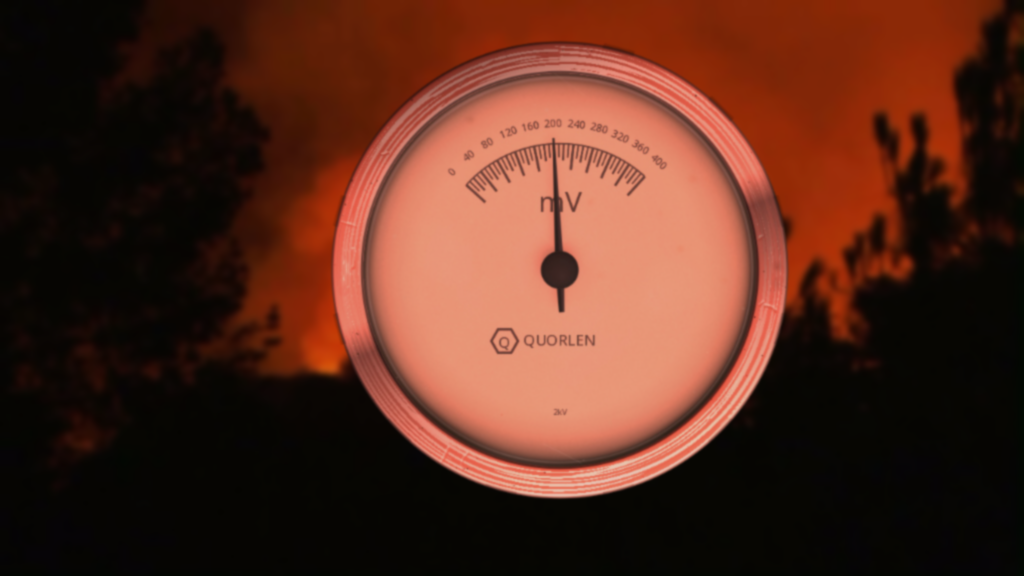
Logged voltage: 200mV
